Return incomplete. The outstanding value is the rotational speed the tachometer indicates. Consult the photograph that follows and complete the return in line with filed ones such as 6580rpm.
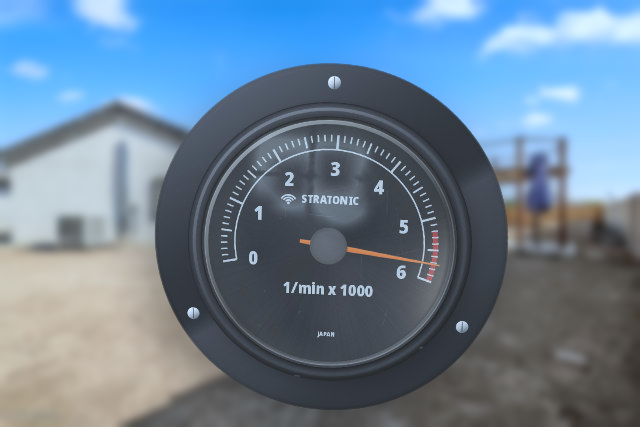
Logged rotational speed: 5700rpm
